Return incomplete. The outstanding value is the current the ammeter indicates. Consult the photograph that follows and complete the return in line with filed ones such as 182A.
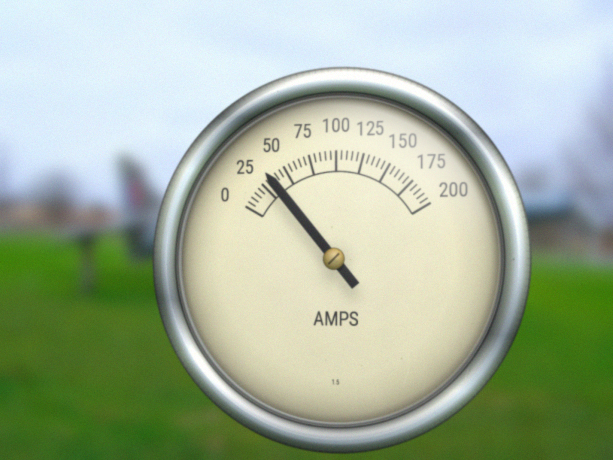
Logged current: 35A
